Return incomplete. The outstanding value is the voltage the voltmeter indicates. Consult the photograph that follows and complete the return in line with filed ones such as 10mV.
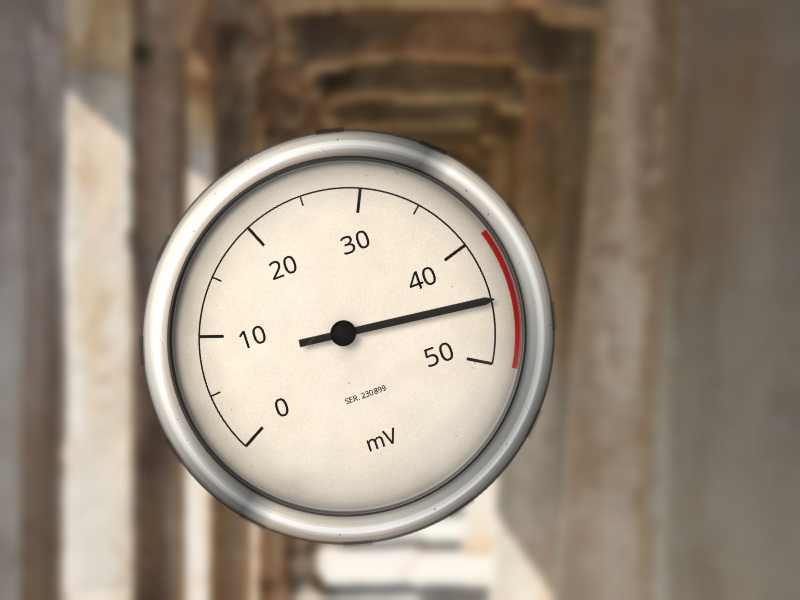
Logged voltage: 45mV
